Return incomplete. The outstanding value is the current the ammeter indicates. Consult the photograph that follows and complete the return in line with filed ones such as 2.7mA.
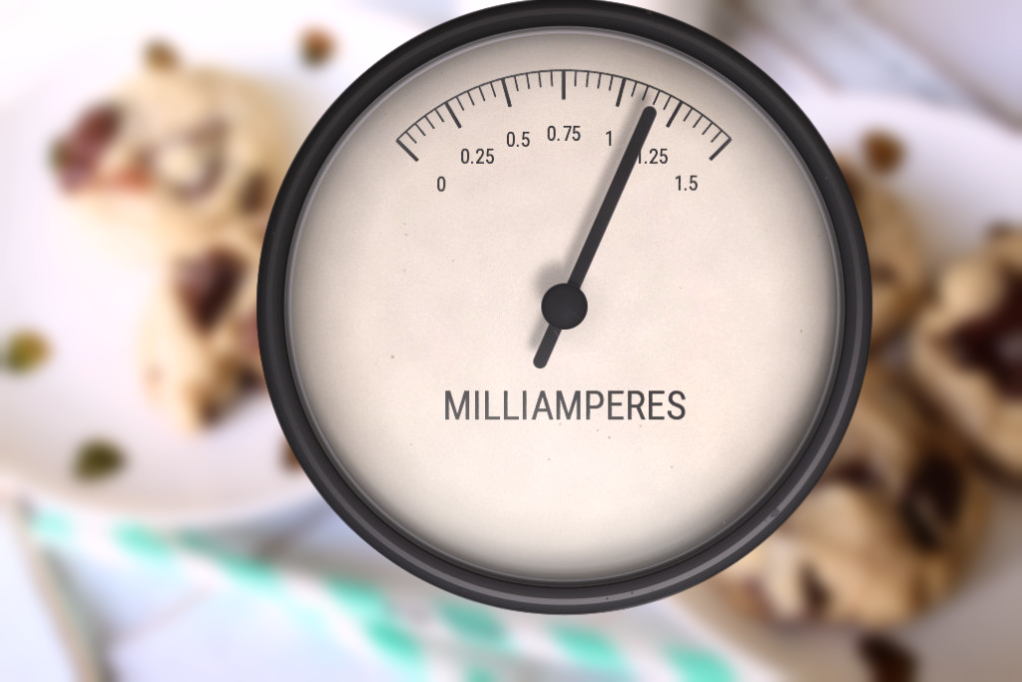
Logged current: 1.15mA
